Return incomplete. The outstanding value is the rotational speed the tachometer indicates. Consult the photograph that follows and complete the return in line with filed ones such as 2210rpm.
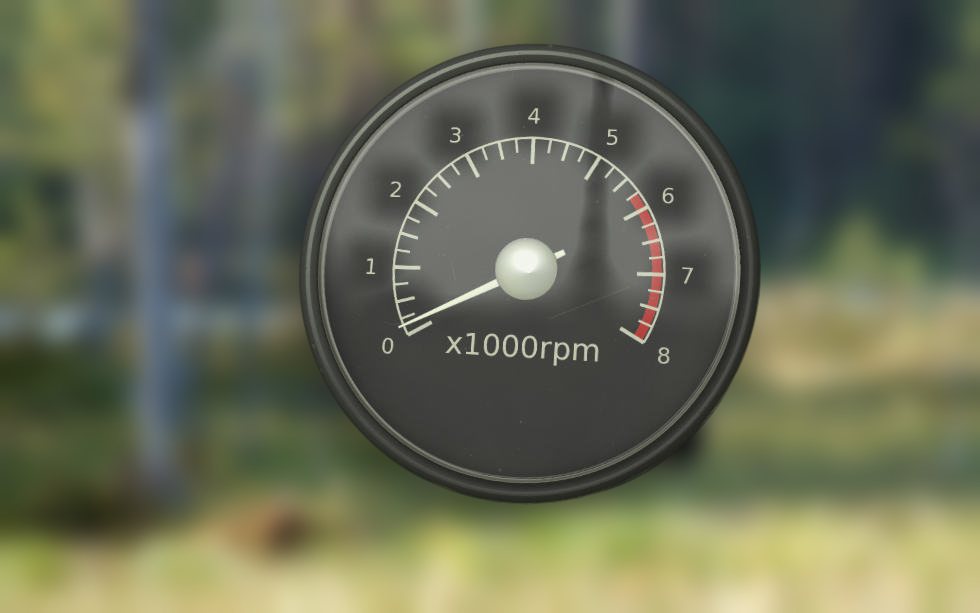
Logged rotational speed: 125rpm
